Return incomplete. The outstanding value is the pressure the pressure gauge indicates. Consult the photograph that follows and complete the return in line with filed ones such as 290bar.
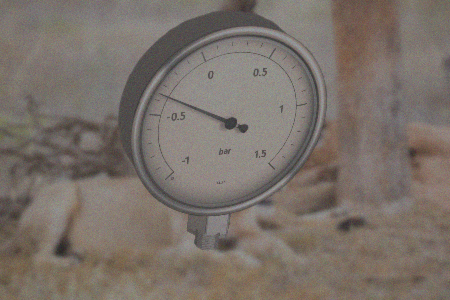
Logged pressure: -0.35bar
